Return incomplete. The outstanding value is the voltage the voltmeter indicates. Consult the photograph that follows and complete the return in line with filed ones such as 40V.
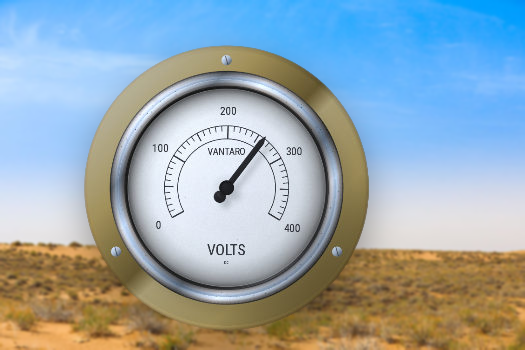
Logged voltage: 260V
